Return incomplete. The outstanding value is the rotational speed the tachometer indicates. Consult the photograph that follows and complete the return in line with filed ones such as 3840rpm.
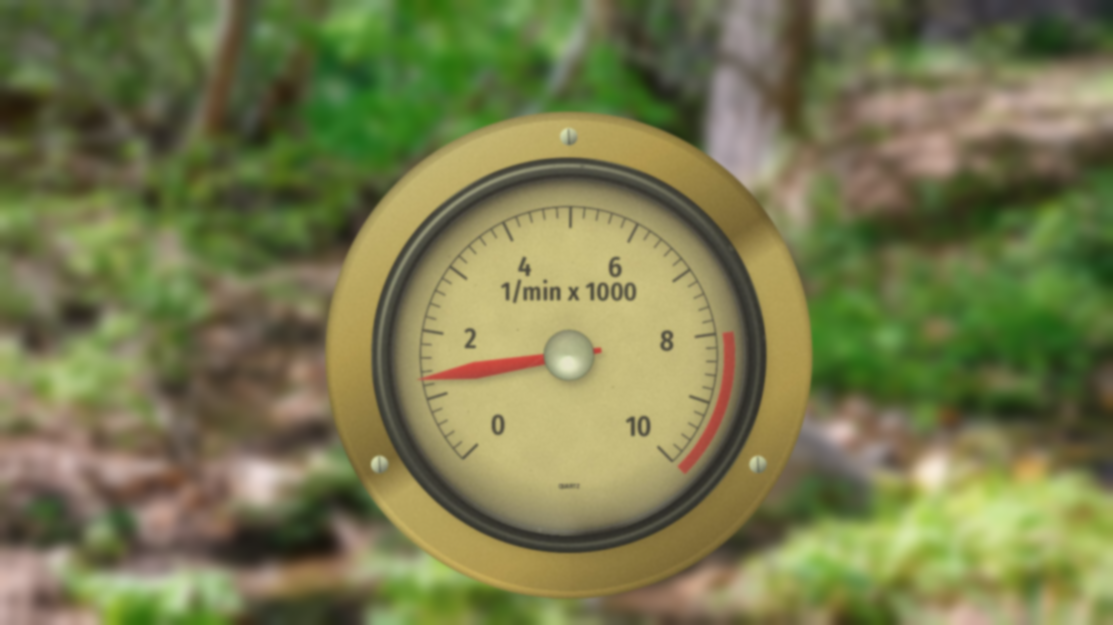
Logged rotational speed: 1300rpm
